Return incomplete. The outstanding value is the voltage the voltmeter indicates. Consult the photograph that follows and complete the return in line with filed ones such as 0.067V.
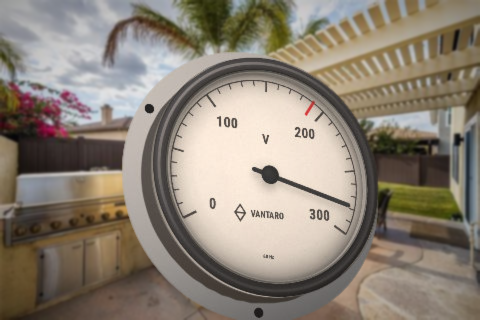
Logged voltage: 280V
